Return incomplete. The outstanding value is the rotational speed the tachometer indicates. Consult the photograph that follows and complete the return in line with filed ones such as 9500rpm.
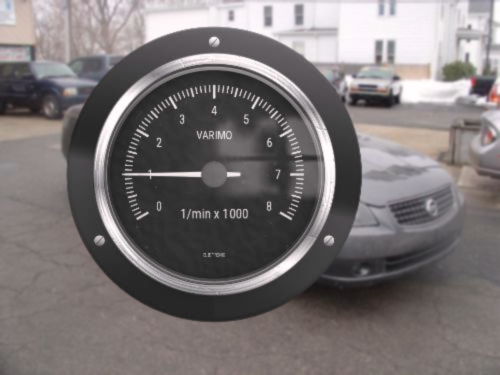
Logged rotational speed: 1000rpm
